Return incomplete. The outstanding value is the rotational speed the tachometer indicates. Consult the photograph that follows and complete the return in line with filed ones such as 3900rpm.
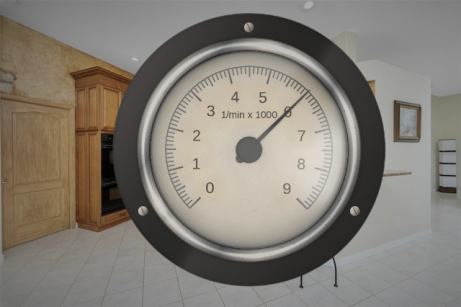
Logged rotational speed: 6000rpm
